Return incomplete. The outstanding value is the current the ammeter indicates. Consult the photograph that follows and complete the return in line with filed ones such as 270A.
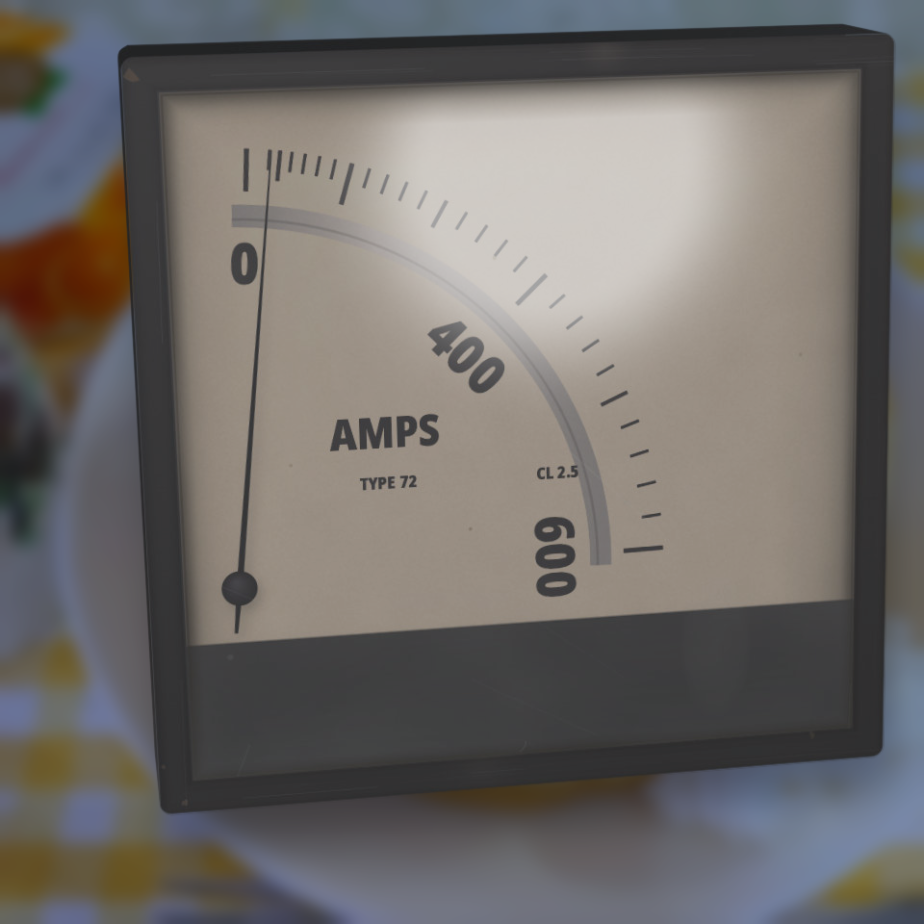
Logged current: 80A
